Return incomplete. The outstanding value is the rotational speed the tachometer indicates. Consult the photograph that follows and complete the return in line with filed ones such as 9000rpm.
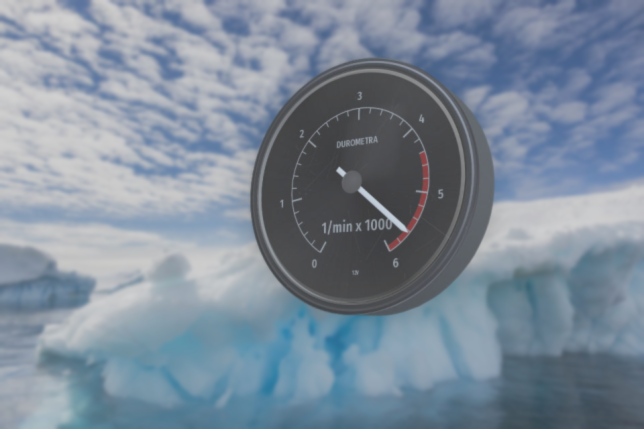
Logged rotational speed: 5600rpm
